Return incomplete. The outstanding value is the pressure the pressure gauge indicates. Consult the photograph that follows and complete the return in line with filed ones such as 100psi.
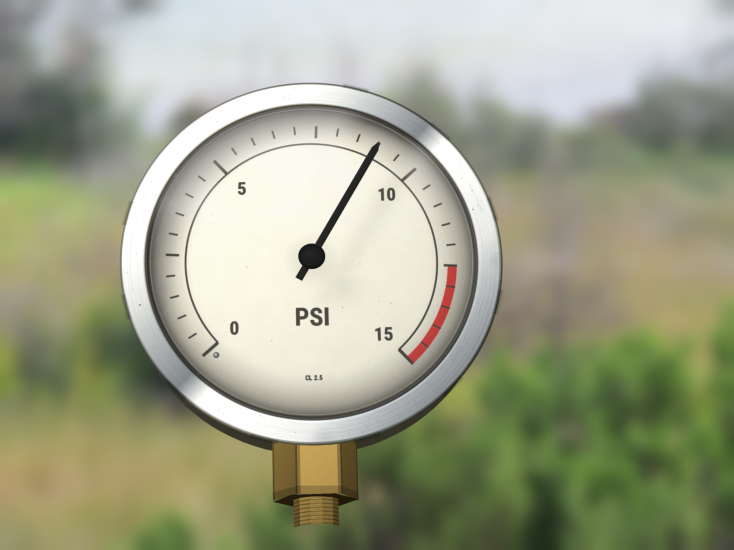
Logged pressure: 9psi
